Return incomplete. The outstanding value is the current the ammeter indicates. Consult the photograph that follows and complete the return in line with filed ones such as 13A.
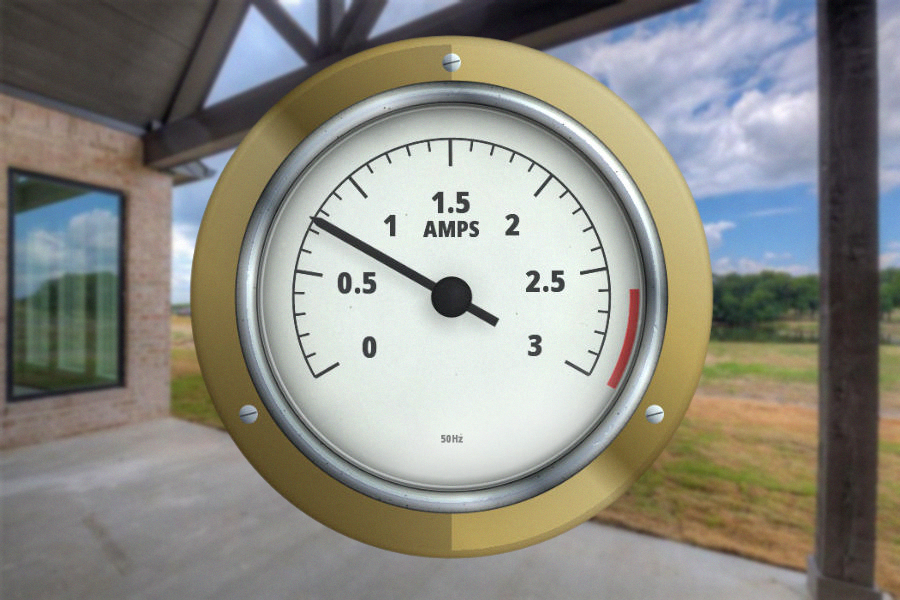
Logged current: 0.75A
